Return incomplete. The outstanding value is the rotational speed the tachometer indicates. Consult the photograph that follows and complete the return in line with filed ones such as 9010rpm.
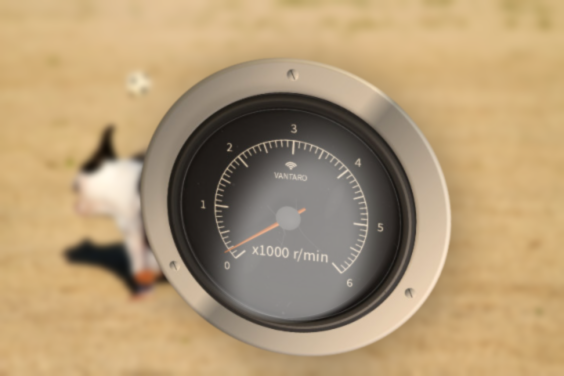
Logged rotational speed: 200rpm
